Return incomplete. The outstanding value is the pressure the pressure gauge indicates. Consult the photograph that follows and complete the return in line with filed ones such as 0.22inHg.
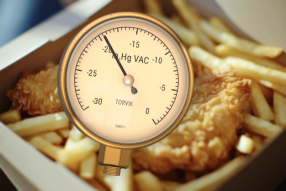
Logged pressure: -19.5inHg
